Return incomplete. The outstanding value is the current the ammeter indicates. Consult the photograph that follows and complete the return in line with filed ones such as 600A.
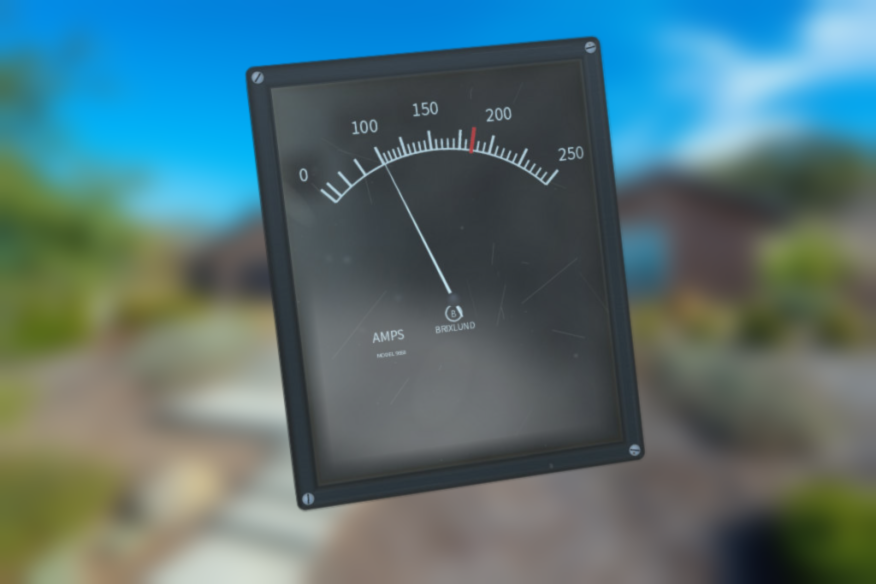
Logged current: 100A
